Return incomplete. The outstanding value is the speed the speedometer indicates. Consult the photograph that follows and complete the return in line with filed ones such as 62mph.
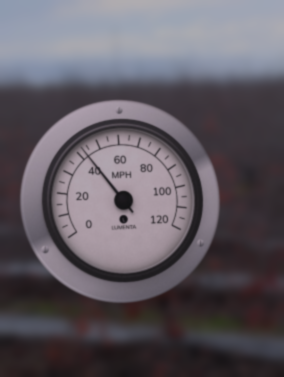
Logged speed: 42.5mph
